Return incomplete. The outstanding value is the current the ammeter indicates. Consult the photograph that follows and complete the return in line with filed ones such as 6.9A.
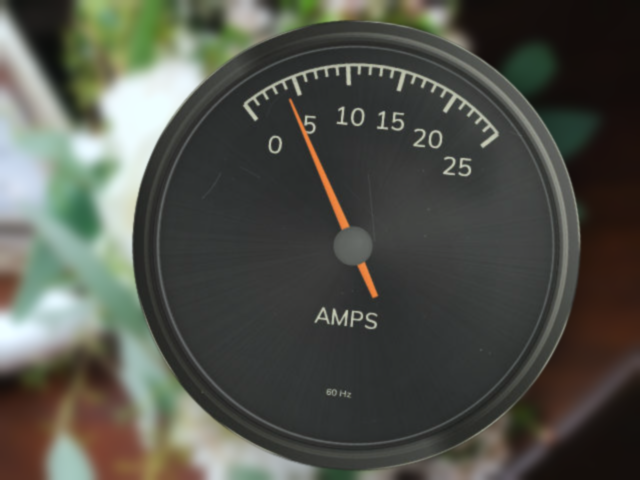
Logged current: 4A
